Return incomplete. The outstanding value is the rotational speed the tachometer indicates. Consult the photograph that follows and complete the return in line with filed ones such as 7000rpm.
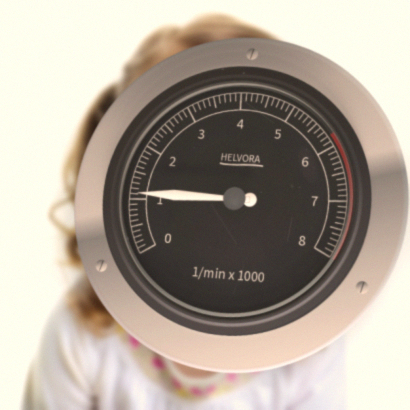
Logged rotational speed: 1100rpm
